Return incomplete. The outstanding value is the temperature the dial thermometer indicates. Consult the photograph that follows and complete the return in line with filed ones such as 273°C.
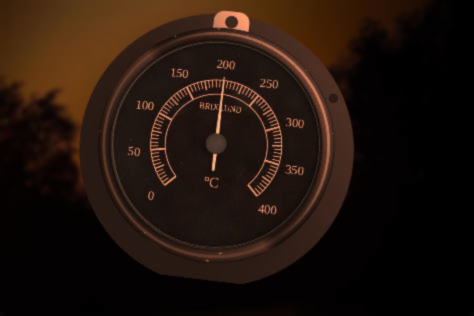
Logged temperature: 200°C
